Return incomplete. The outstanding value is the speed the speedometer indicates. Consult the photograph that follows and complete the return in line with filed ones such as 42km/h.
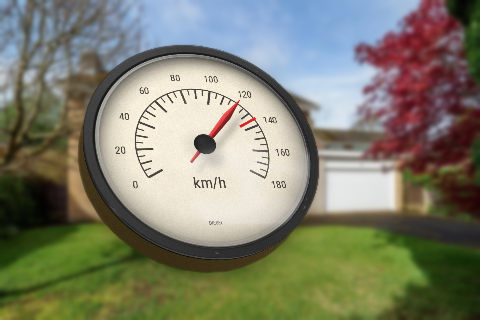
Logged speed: 120km/h
